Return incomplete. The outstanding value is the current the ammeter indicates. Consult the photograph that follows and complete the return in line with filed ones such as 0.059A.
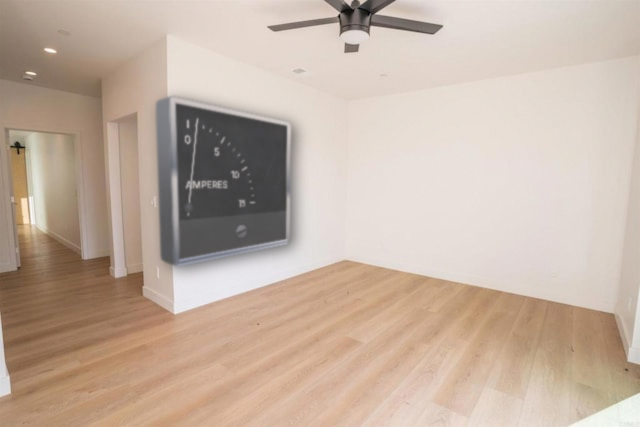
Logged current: 1A
